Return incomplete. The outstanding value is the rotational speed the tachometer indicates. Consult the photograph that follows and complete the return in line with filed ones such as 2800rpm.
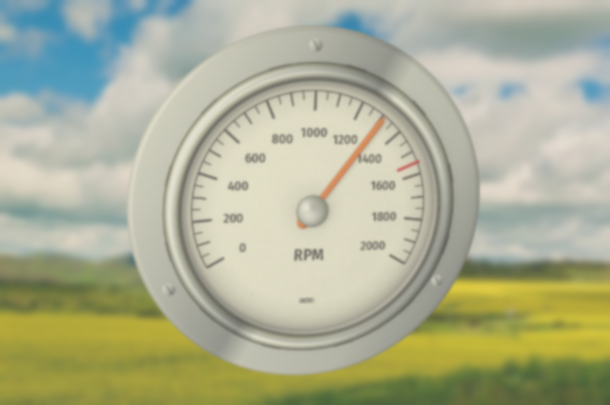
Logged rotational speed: 1300rpm
